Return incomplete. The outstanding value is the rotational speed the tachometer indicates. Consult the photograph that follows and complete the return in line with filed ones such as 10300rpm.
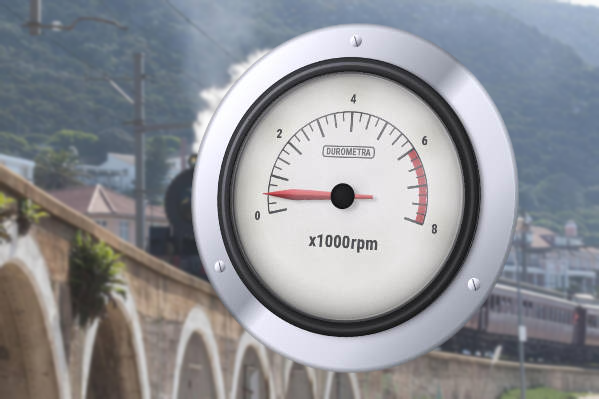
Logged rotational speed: 500rpm
